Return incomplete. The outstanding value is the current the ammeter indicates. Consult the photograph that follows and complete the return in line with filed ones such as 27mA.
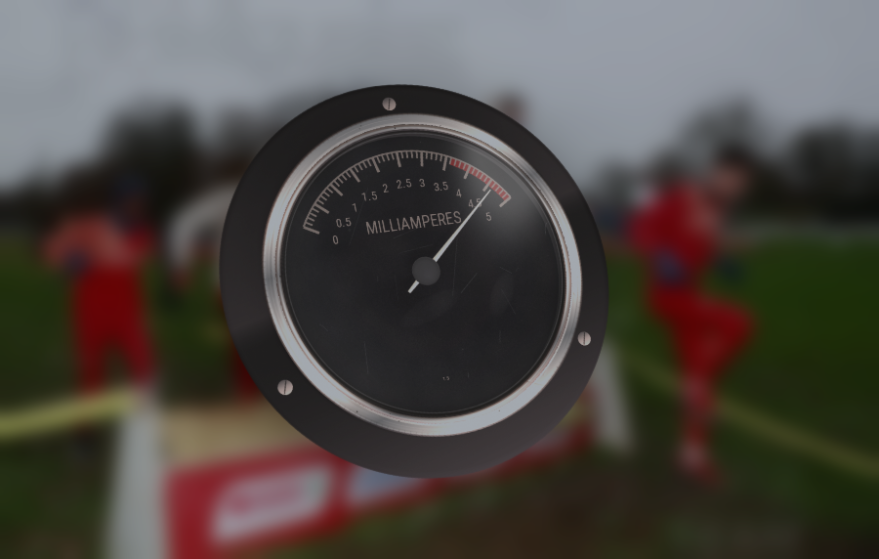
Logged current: 4.6mA
